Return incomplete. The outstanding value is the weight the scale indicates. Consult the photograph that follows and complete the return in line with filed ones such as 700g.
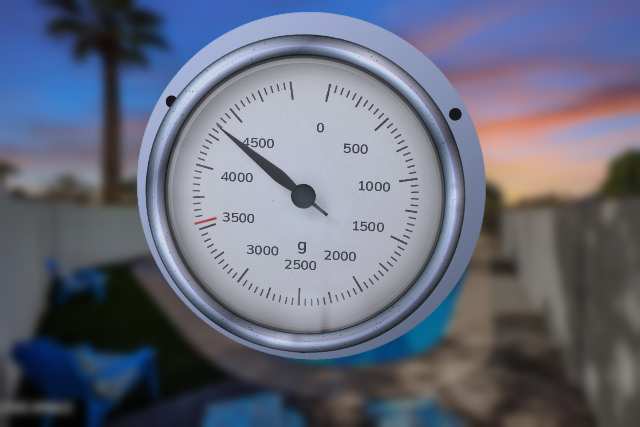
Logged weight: 4350g
